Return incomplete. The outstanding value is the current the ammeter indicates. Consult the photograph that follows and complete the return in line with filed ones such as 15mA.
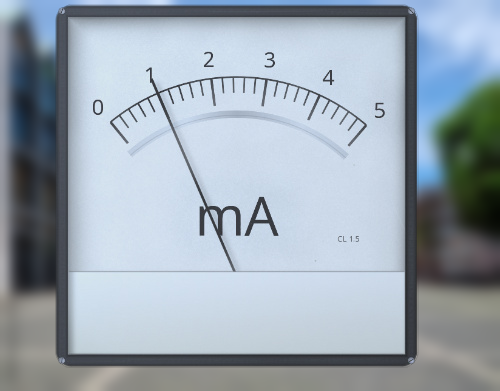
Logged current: 1mA
